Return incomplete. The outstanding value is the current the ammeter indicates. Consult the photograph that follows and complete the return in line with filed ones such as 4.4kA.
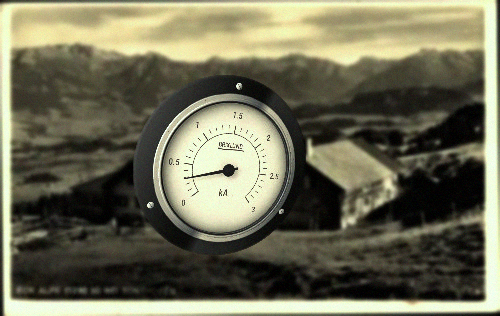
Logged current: 0.3kA
